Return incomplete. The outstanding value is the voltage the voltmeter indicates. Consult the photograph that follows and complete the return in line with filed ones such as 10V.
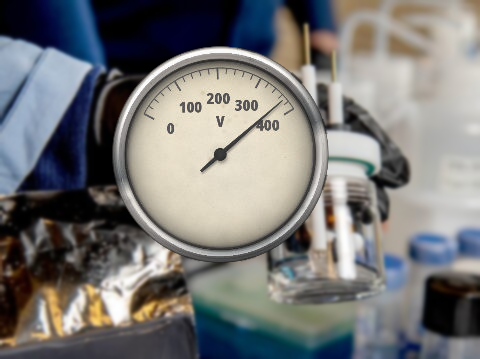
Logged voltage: 370V
